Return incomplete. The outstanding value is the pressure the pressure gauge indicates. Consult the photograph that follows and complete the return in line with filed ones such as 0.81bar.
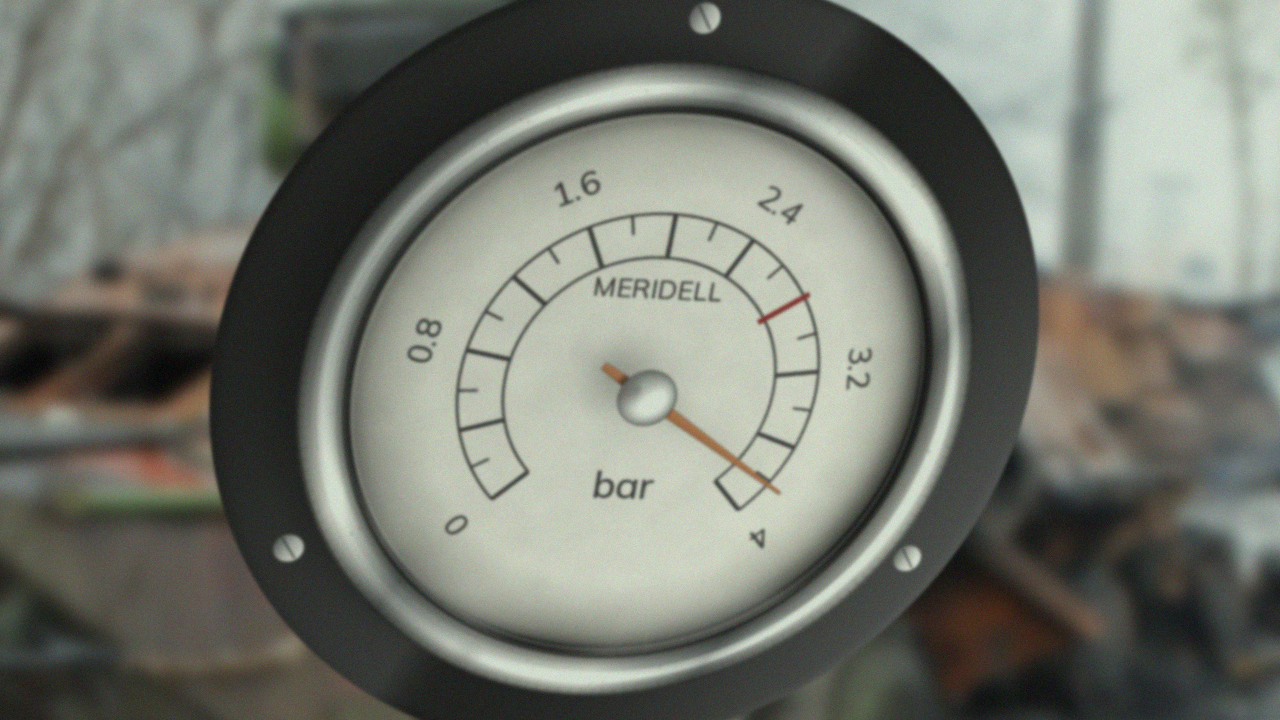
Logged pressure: 3.8bar
